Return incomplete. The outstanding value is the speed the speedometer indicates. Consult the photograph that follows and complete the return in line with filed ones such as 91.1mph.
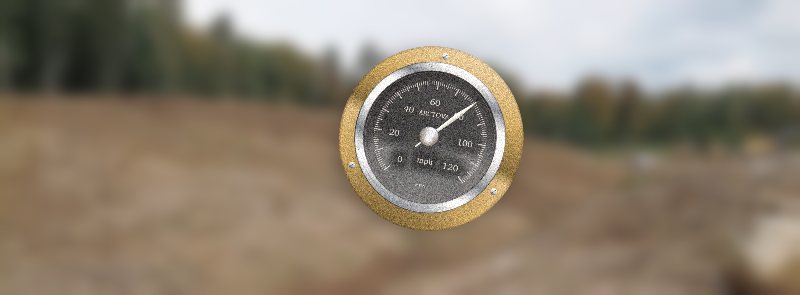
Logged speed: 80mph
